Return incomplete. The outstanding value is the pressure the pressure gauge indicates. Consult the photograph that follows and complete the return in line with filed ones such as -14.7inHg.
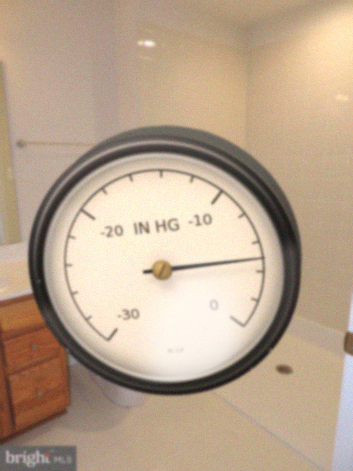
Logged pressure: -5inHg
